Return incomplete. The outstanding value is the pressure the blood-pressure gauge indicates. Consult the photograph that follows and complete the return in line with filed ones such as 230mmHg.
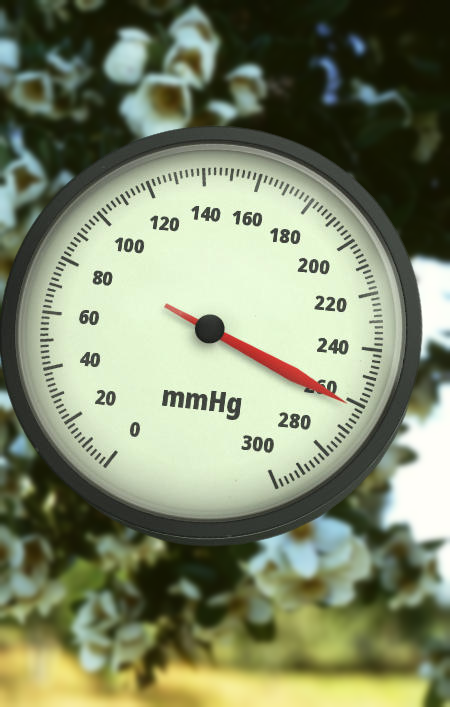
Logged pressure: 262mmHg
